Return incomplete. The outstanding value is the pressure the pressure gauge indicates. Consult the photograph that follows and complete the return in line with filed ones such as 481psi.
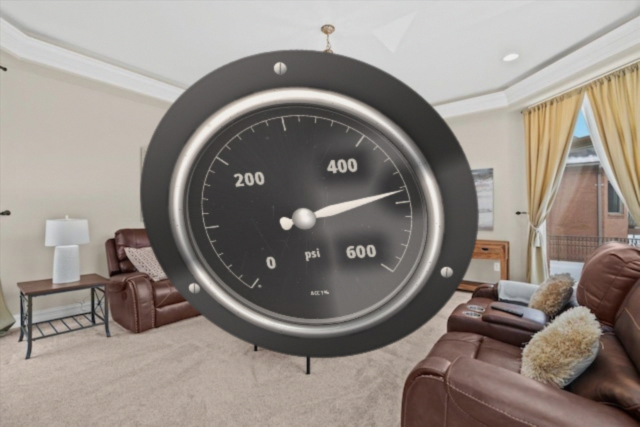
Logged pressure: 480psi
